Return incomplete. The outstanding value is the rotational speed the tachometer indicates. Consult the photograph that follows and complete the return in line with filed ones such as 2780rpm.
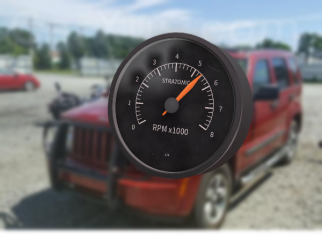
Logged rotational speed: 5400rpm
